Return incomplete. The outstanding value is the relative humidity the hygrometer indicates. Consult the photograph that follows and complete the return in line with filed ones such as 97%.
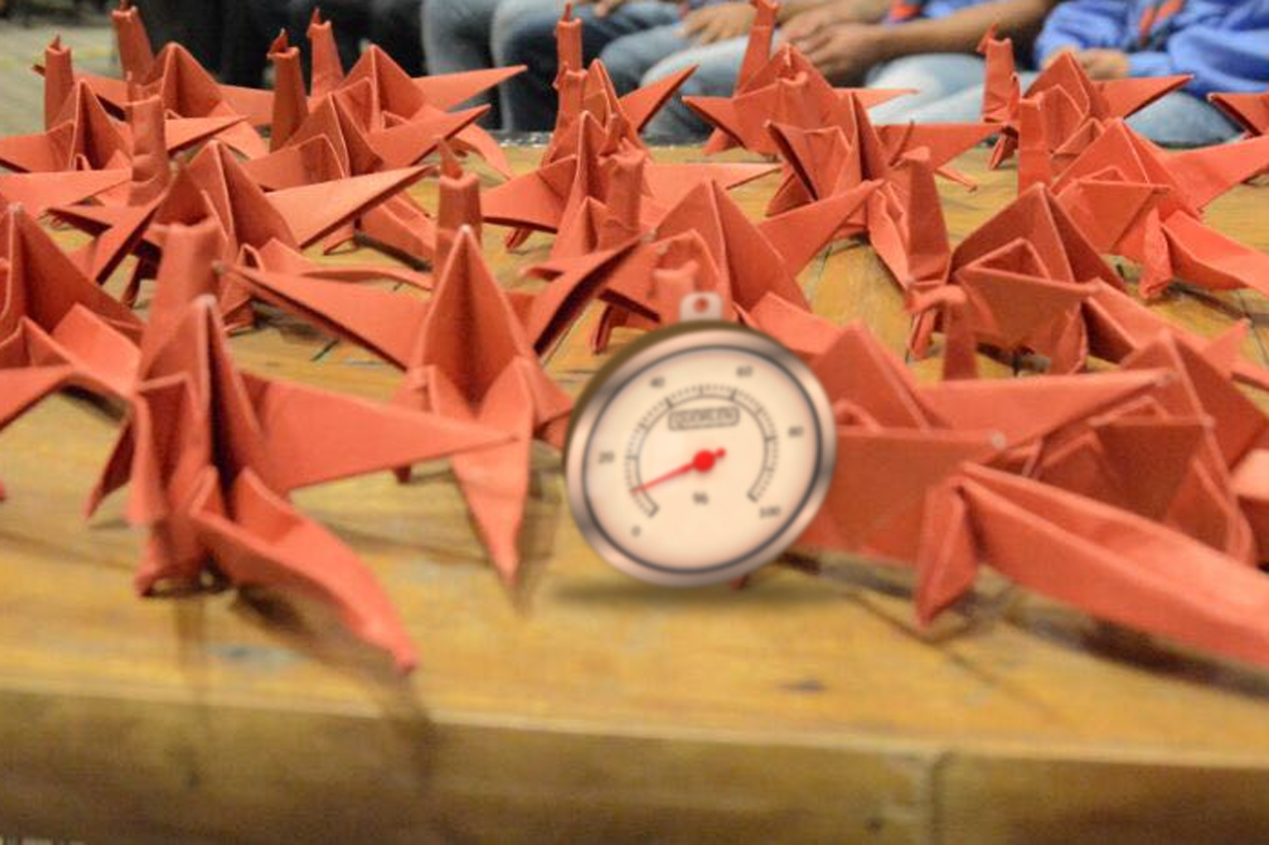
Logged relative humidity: 10%
